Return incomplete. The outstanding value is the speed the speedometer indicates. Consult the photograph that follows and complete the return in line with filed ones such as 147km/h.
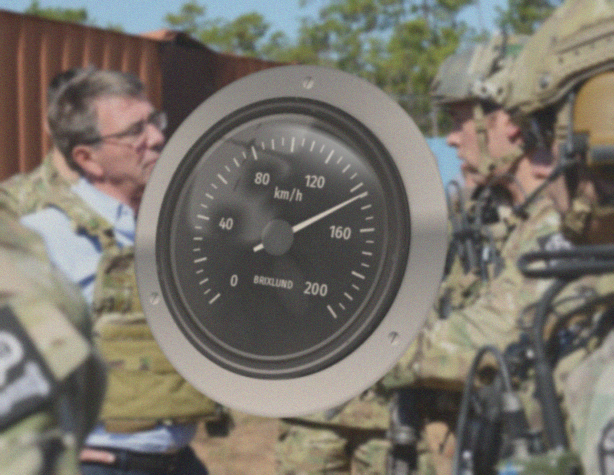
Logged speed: 145km/h
